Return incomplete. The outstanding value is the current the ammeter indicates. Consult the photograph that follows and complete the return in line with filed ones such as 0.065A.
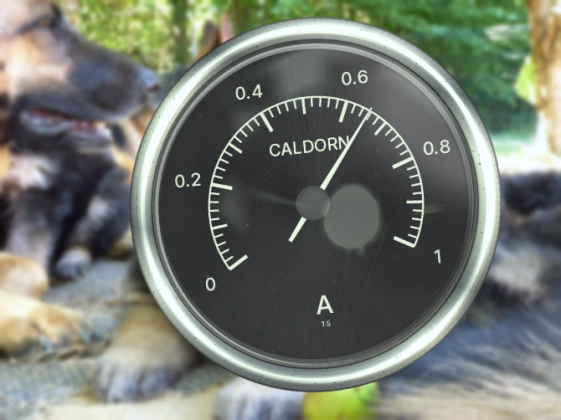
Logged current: 0.66A
